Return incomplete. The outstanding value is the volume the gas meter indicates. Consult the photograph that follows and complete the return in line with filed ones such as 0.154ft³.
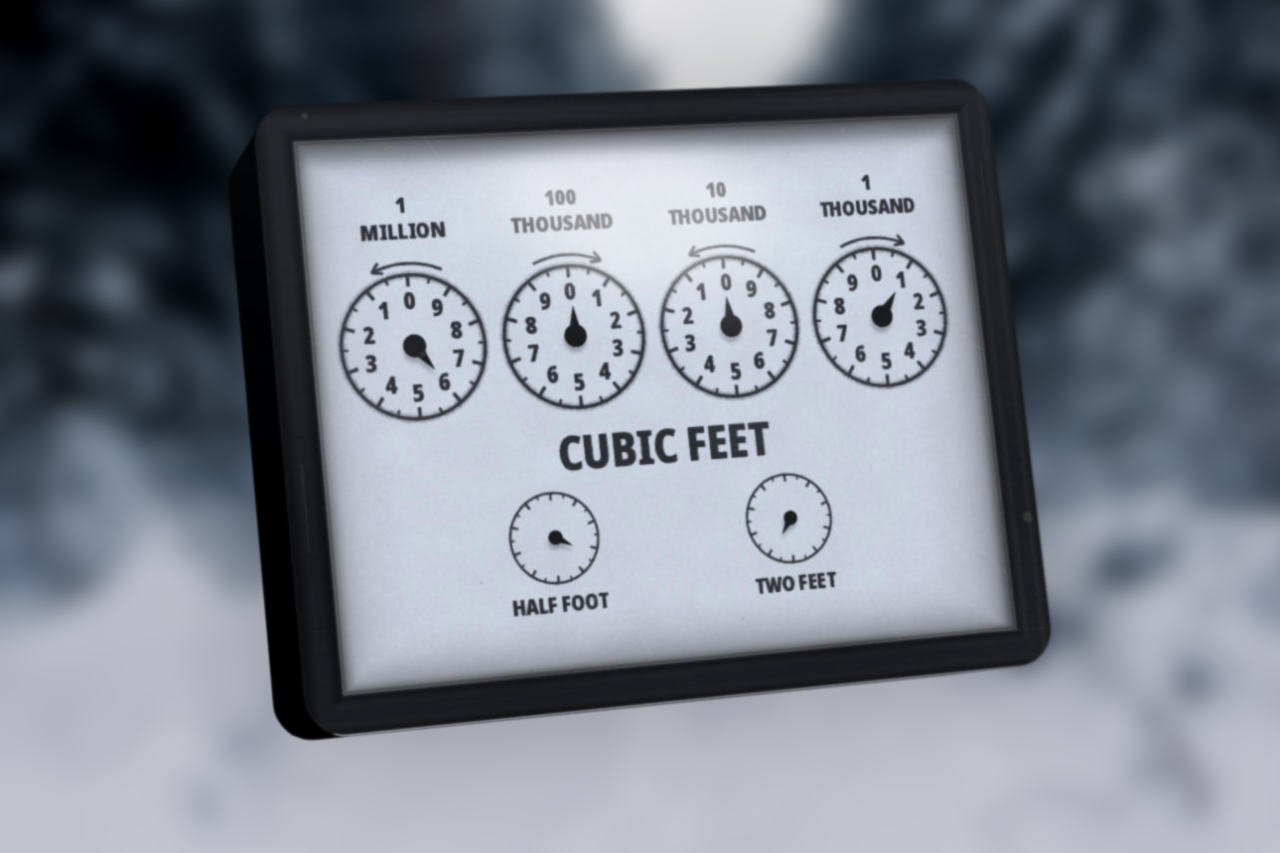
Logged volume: 600100ft³
